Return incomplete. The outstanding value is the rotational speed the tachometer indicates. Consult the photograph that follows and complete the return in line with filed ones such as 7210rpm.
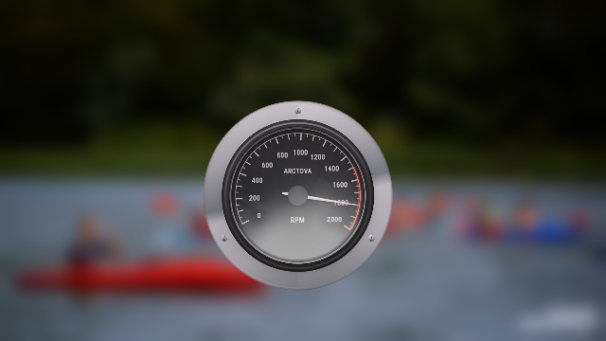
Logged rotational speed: 1800rpm
